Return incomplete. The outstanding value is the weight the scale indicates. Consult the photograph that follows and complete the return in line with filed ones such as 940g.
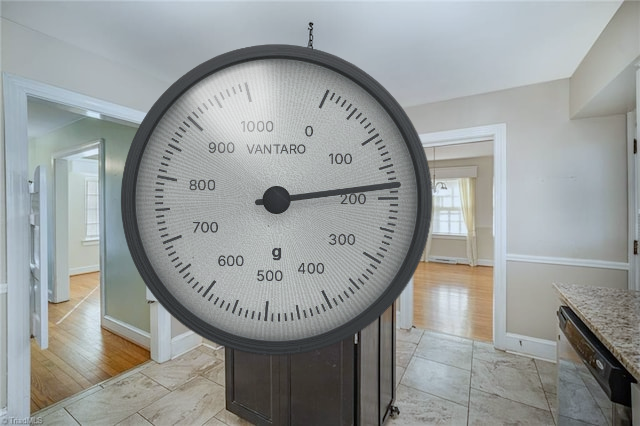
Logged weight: 180g
